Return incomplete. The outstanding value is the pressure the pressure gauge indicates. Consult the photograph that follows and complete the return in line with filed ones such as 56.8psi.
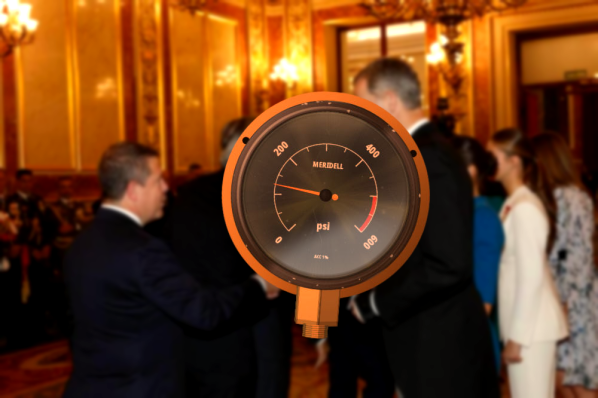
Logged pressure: 125psi
